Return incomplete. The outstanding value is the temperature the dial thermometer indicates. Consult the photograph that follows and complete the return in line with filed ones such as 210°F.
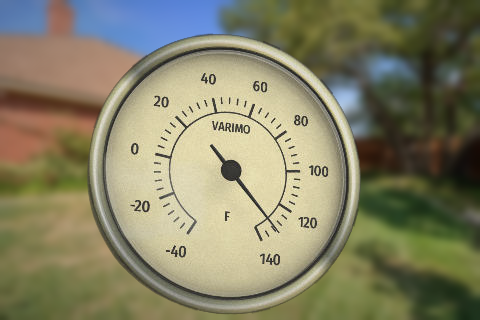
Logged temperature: 132°F
